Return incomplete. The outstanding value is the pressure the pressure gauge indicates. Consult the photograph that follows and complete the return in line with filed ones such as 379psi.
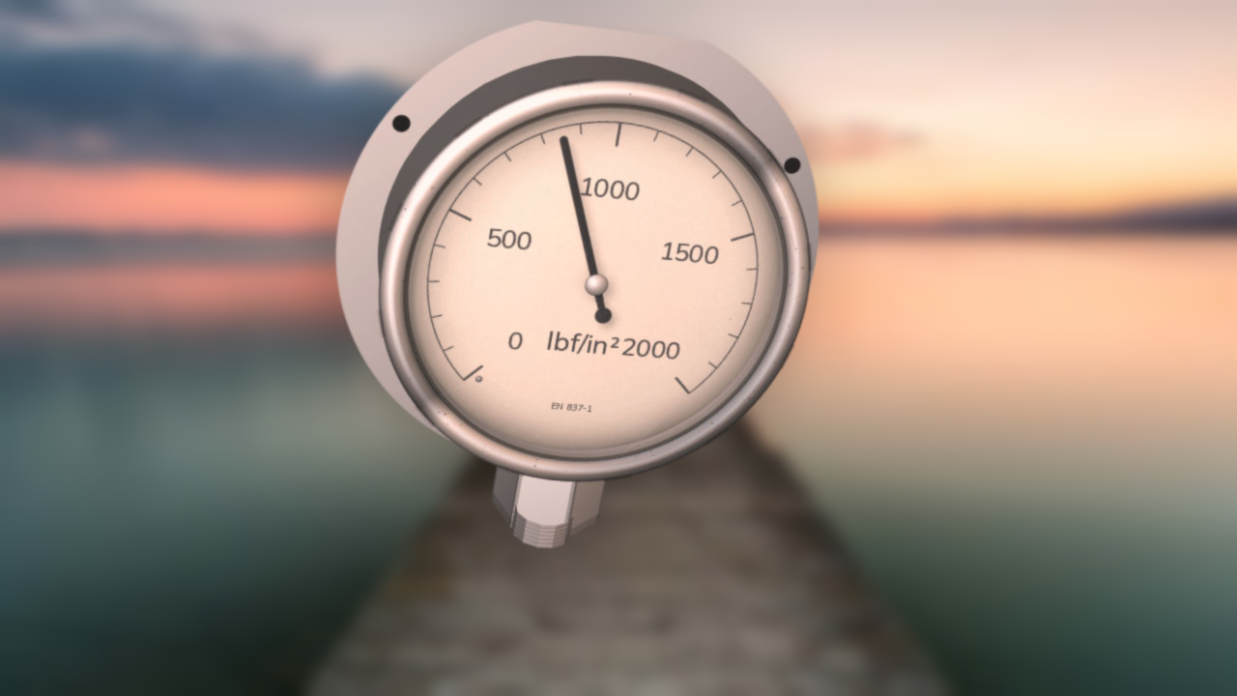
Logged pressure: 850psi
